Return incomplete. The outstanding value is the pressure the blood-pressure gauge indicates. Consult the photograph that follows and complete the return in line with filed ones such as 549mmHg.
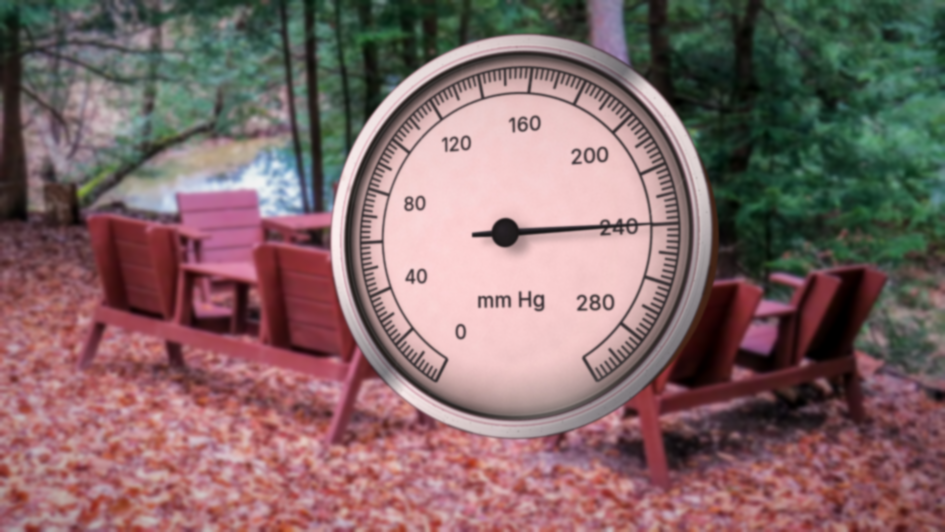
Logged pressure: 240mmHg
